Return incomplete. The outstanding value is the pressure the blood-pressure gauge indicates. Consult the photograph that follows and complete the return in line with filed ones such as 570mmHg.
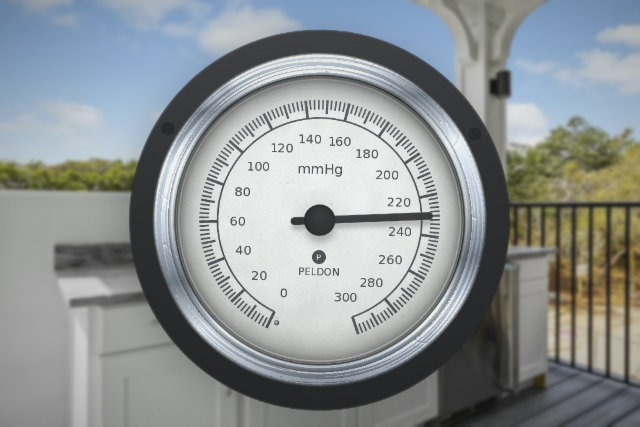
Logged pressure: 230mmHg
